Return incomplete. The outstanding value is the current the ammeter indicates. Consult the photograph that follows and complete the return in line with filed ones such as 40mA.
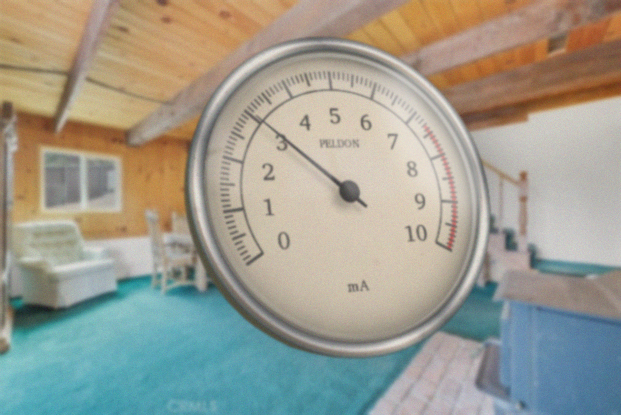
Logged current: 3mA
